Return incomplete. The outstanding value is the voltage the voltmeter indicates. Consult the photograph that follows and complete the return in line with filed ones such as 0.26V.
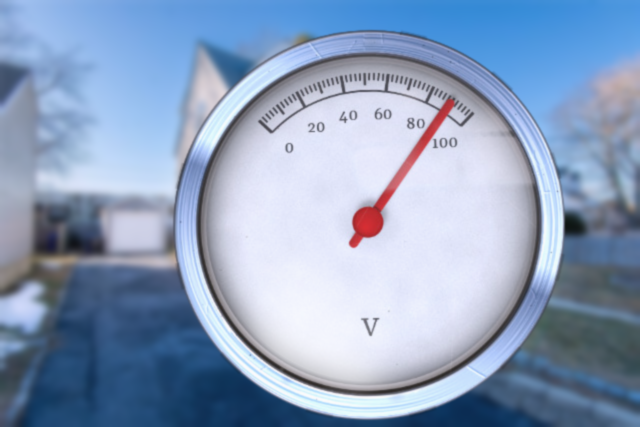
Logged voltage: 90V
